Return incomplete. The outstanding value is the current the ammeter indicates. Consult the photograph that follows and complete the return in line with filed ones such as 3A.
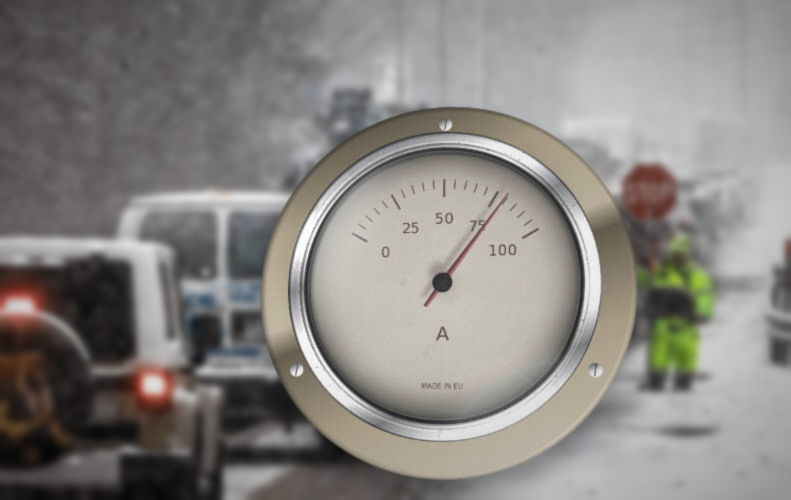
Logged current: 80A
